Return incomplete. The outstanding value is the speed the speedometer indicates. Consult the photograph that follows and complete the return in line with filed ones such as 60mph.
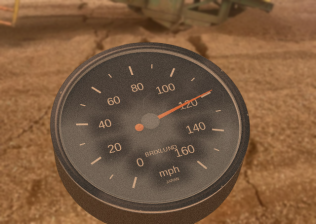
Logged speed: 120mph
